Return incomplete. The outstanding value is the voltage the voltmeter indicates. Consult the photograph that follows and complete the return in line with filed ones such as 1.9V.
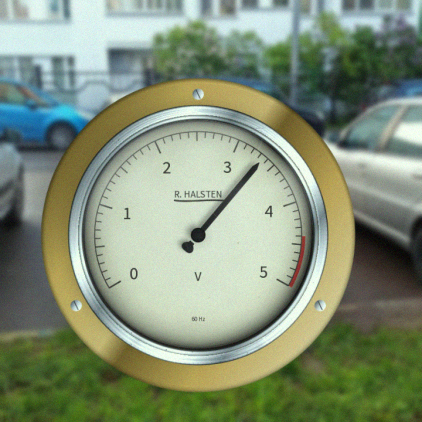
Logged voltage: 3.35V
